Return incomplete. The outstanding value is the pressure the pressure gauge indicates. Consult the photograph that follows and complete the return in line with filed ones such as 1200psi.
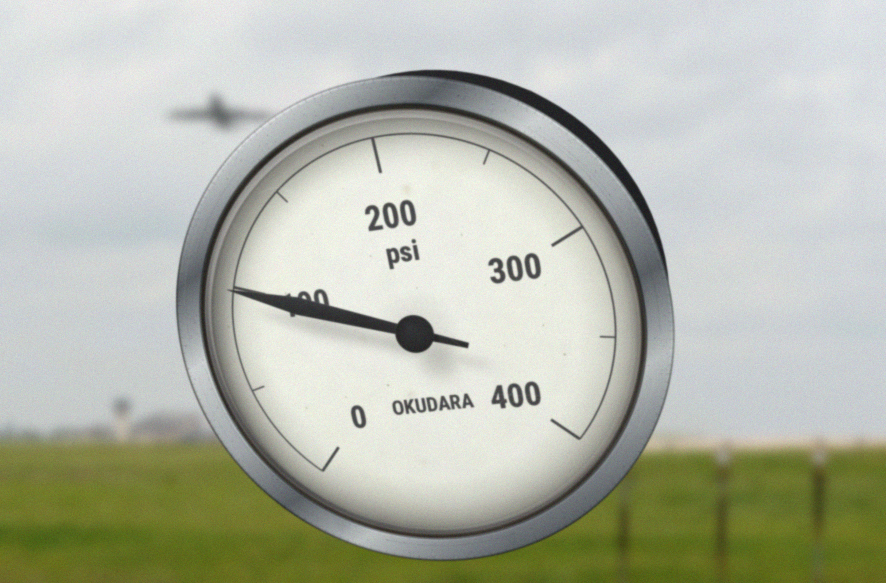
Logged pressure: 100psi
